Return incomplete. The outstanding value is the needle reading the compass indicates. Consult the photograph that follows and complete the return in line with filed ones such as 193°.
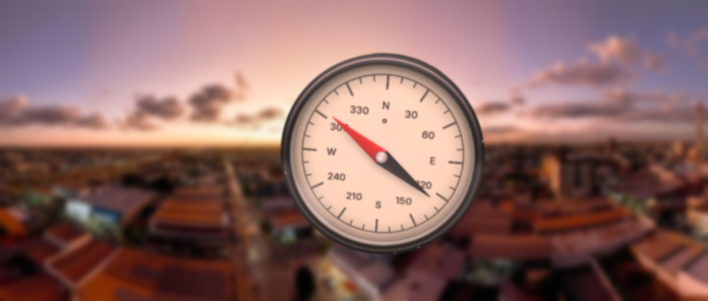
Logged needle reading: 305°
